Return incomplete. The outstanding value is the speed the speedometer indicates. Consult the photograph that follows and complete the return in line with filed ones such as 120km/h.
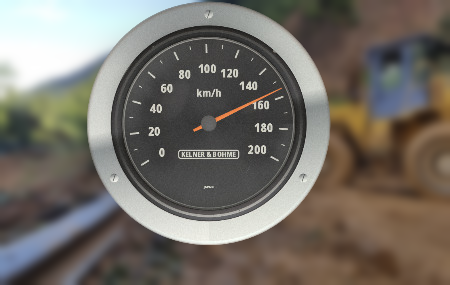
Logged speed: 155km/h
